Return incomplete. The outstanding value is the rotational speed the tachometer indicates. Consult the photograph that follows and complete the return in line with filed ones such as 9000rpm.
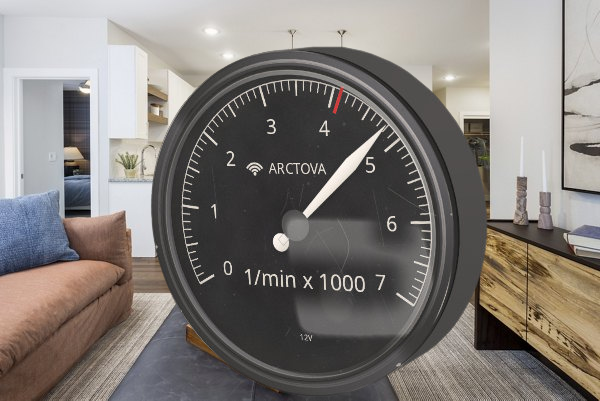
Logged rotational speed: 4800rpm
